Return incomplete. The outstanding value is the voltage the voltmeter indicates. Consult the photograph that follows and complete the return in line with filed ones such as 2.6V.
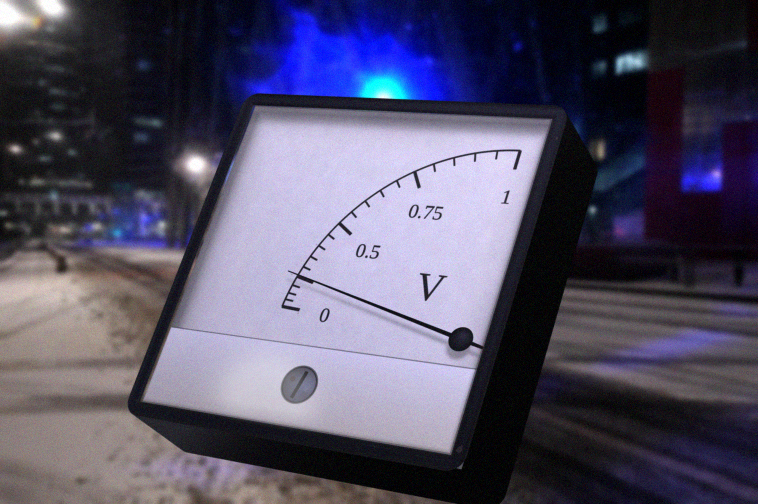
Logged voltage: 0.25V
